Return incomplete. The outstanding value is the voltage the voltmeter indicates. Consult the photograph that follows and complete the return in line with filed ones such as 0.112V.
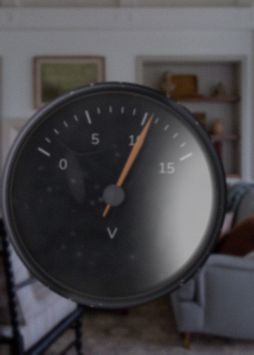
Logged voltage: 10.5V
